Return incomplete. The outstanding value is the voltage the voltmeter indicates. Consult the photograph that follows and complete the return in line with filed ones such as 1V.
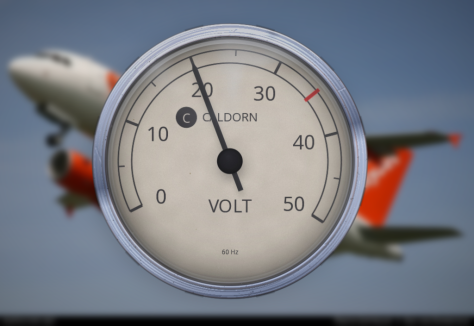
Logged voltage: 20V
